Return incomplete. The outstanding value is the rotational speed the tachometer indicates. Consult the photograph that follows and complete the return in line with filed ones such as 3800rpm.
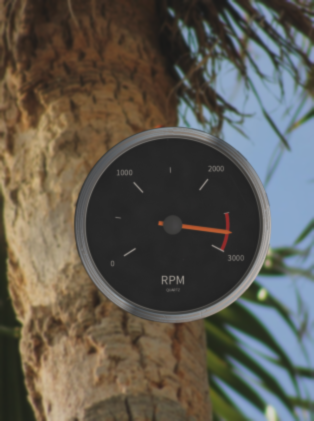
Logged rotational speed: 2750rpm
